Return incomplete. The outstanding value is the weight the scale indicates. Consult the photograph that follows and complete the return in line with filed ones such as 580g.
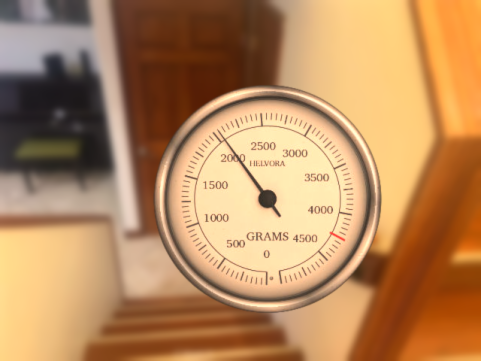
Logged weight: 2050g
